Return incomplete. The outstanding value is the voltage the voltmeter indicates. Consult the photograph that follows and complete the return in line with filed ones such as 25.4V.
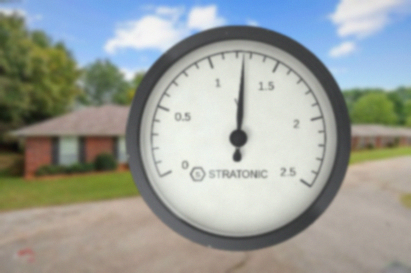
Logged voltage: 1.25V
